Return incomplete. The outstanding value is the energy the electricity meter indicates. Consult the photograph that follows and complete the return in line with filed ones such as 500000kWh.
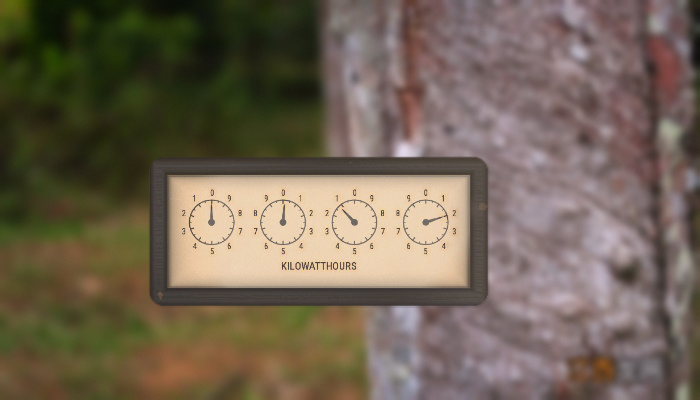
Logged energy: 12kWh
